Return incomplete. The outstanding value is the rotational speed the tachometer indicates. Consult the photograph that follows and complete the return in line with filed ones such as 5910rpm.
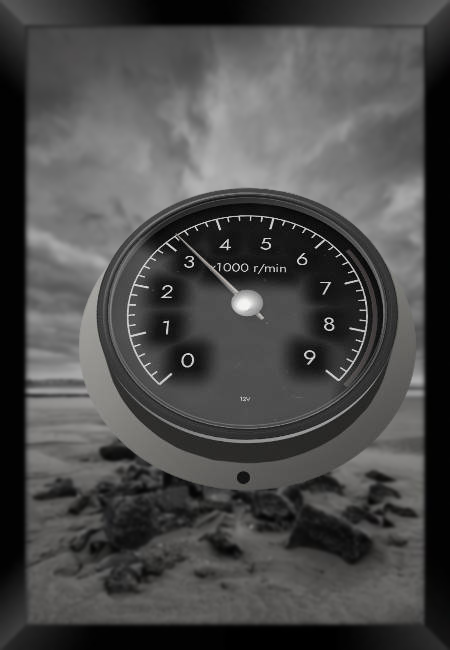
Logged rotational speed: 3200rpm
